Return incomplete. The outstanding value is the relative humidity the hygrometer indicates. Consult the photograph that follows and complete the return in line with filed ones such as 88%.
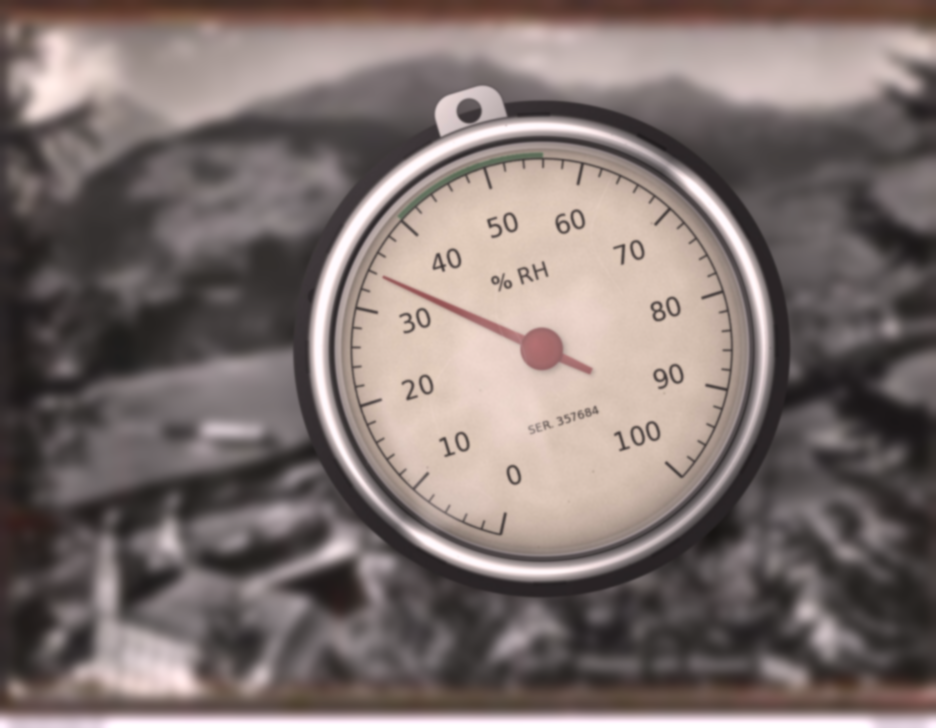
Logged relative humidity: 34%
